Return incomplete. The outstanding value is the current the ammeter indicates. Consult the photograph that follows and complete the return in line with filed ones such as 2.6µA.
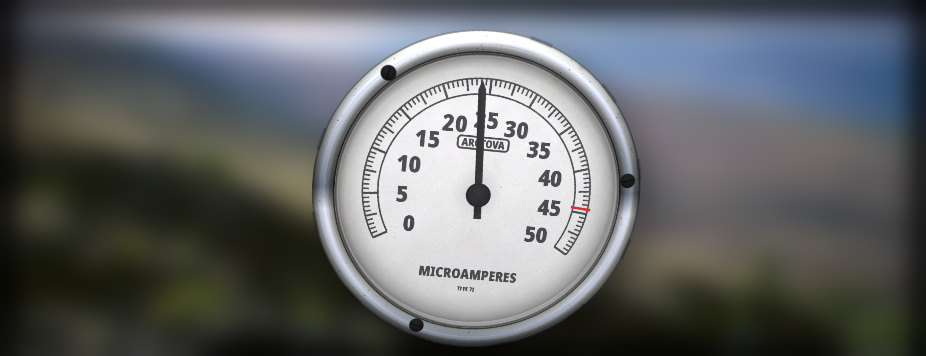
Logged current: 24µA
